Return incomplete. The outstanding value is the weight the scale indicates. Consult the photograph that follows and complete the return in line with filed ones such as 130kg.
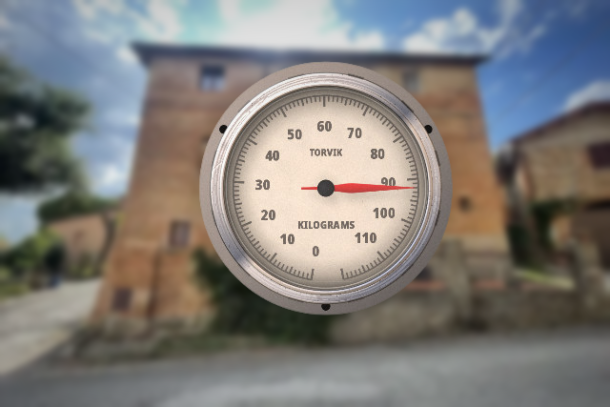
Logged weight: 92kg
